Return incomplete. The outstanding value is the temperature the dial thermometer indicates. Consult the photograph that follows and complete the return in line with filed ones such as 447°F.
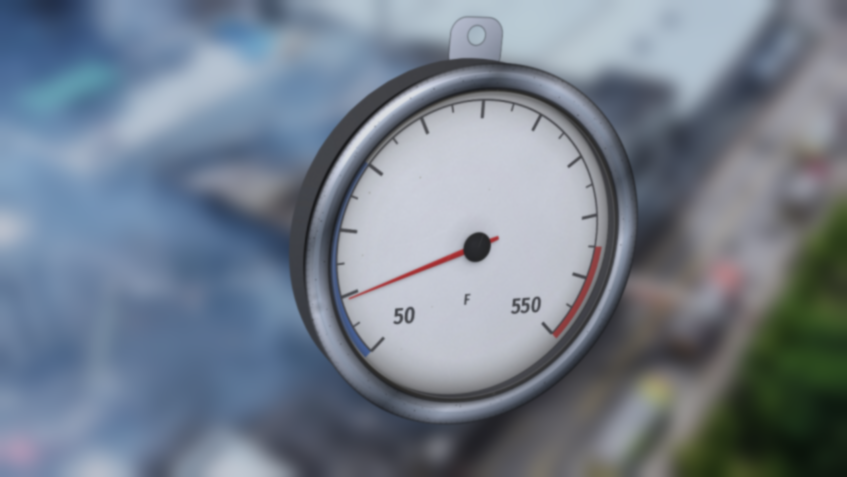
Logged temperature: 100°F
